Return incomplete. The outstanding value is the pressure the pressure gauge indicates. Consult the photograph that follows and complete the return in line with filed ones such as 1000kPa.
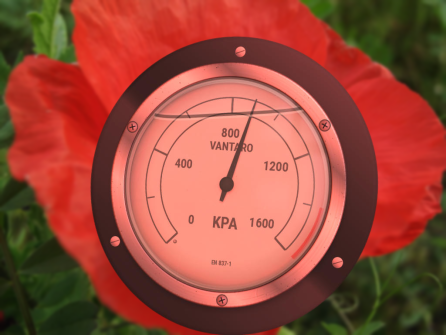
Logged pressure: 900kPa
